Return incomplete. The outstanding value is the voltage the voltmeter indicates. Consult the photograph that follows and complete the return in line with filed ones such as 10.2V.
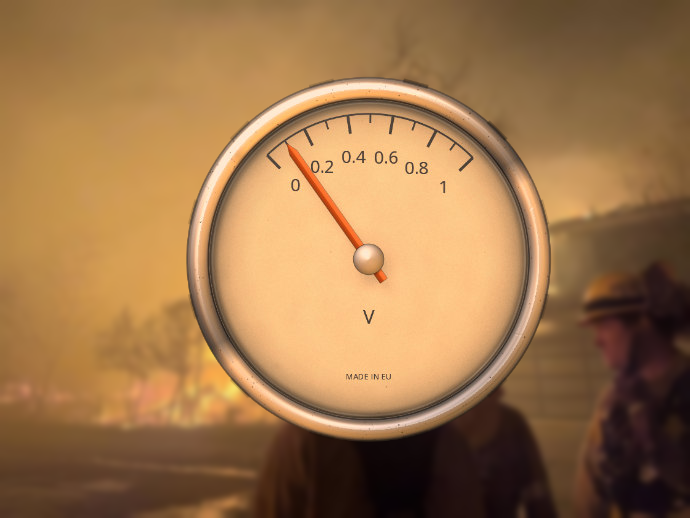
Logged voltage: 0.1V
